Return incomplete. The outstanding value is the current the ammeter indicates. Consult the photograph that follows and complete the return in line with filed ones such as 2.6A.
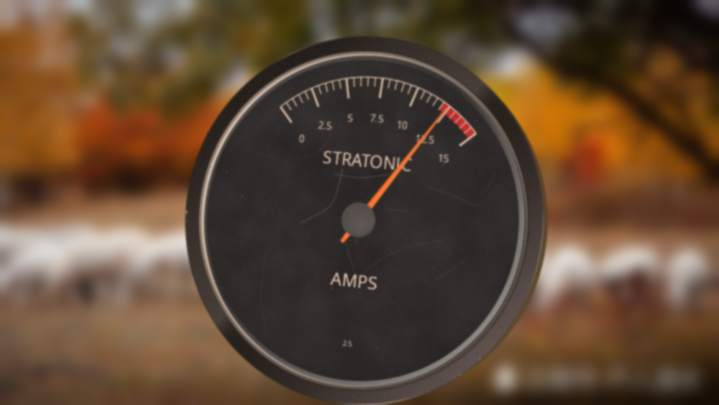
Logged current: 12.5A
